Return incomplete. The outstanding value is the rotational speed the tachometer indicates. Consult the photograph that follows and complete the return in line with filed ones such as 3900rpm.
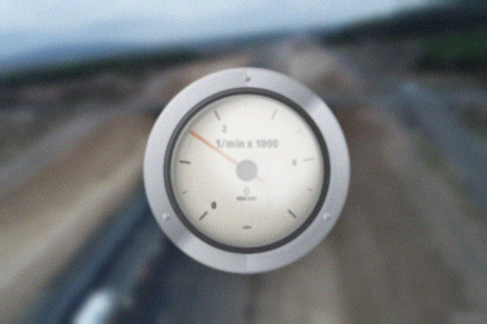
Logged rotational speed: 1500rpm
